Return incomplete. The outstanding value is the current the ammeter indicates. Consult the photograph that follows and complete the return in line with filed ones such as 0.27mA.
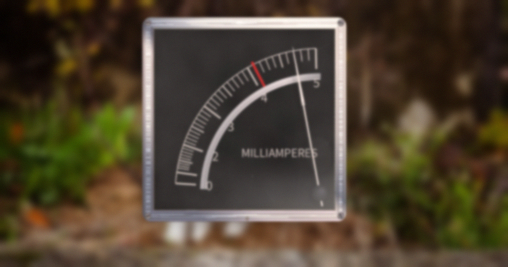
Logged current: 4.7mA
